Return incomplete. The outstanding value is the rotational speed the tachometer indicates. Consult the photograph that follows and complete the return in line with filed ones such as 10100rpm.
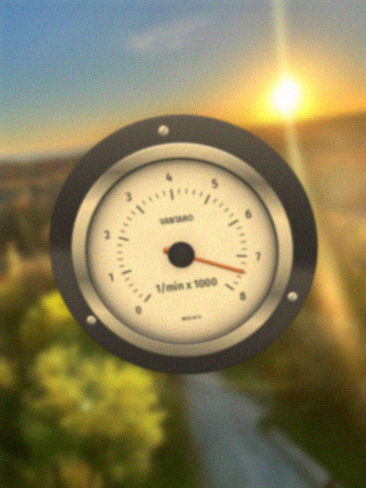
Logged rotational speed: 7400rpm
